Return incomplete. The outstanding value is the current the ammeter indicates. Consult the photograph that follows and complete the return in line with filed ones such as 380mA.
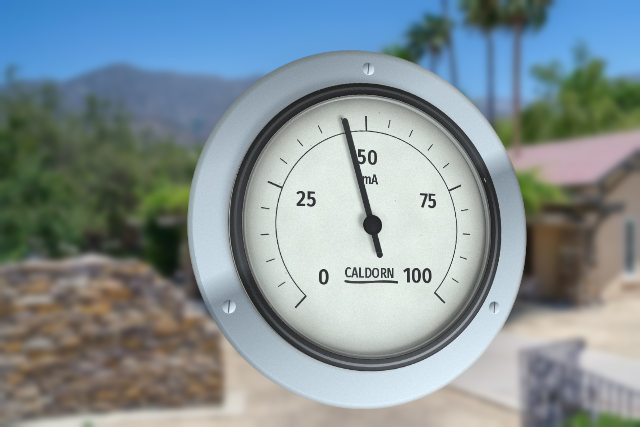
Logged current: 45mA
